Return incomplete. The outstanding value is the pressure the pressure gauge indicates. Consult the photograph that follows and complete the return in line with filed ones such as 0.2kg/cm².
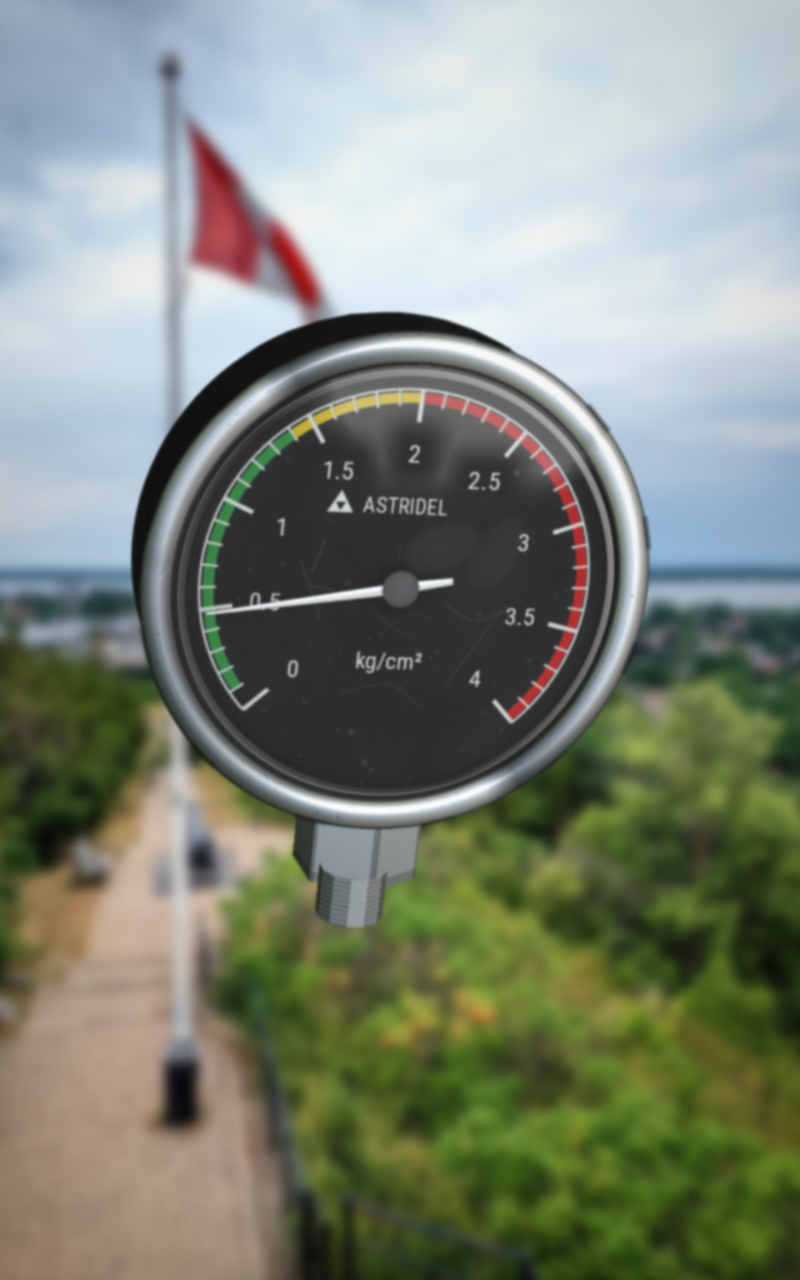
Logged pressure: 0.5kg/cm²
